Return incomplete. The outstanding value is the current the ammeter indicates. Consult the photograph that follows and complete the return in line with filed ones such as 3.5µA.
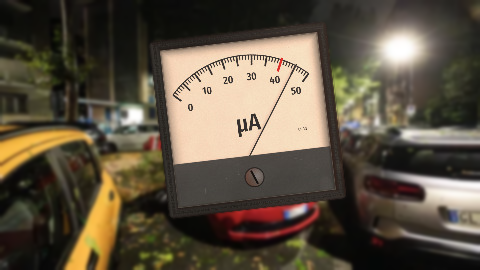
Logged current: 45µA
